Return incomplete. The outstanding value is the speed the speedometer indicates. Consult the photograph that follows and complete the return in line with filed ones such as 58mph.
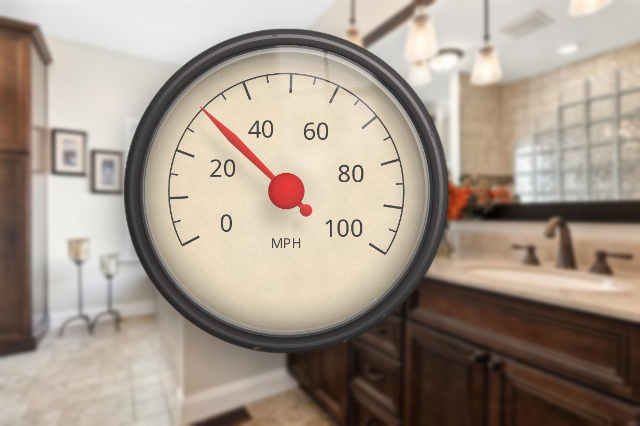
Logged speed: 30mph
